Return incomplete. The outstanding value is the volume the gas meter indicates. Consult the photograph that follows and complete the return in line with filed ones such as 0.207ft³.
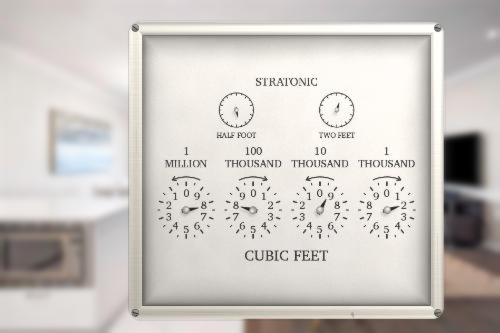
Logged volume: 779200ft³
